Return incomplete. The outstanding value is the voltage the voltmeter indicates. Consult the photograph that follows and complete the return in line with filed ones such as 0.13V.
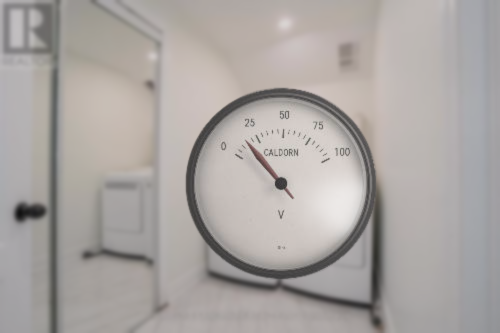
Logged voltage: 15V
